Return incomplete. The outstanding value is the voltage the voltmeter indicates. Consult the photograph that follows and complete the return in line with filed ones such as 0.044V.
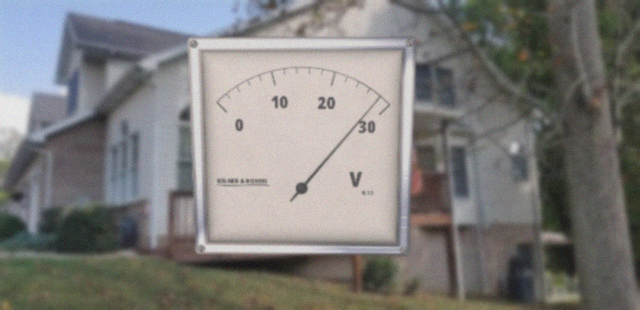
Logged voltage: 28V
